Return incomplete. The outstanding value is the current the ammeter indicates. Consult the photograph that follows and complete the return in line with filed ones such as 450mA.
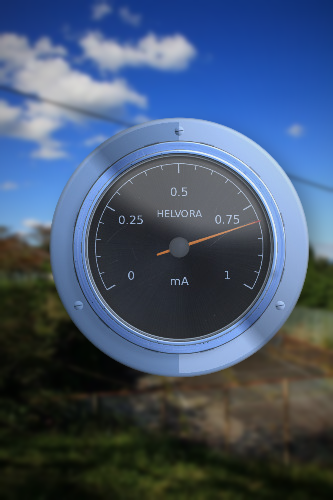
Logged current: 0.8mA
